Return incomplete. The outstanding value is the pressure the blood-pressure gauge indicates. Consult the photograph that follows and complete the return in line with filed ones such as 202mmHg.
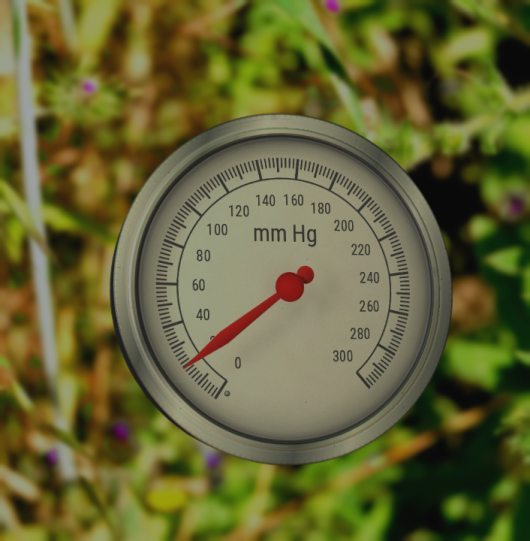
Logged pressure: 20mmHg
